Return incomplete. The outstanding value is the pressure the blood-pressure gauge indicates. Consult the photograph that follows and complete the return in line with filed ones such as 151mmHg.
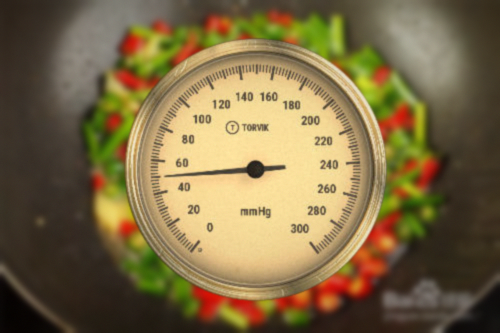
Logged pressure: 50mmHg
